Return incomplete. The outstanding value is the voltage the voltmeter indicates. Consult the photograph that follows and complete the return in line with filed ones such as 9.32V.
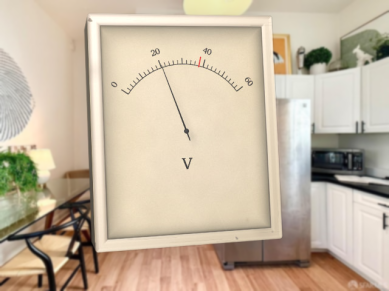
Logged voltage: 20V
